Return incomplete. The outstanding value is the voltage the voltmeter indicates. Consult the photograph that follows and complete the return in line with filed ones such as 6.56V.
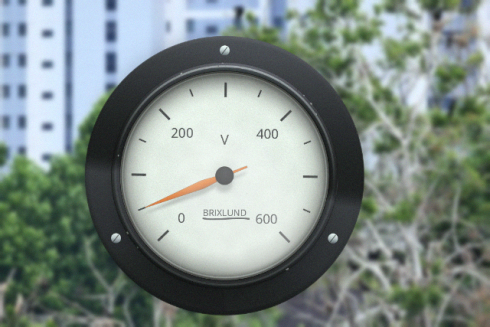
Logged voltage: 50V
